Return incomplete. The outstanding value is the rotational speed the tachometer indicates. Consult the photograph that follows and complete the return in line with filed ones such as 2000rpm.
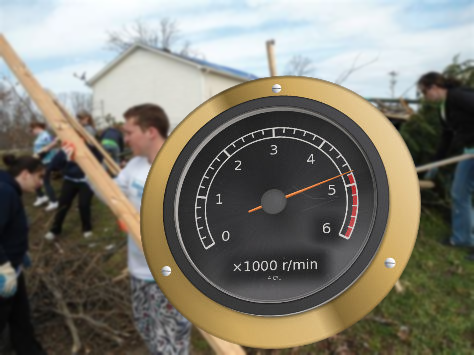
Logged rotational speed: 4800rpm
